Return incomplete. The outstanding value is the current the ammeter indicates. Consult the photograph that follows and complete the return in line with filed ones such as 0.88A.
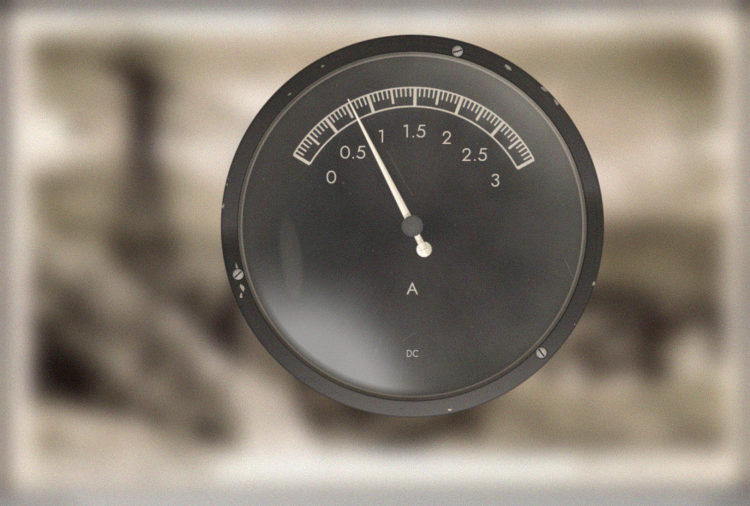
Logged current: 0.8A
